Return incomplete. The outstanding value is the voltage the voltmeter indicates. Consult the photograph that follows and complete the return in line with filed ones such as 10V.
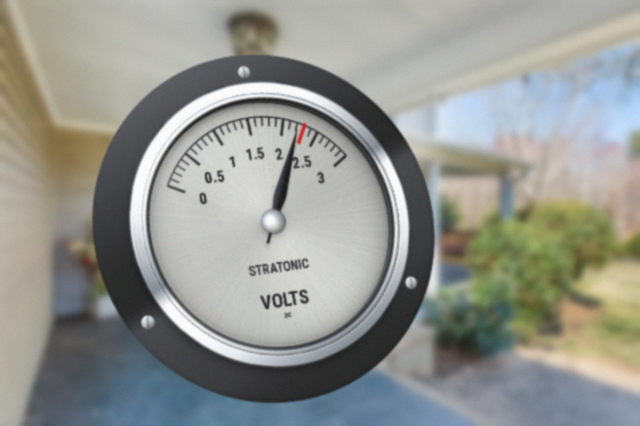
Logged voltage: 2.2V
